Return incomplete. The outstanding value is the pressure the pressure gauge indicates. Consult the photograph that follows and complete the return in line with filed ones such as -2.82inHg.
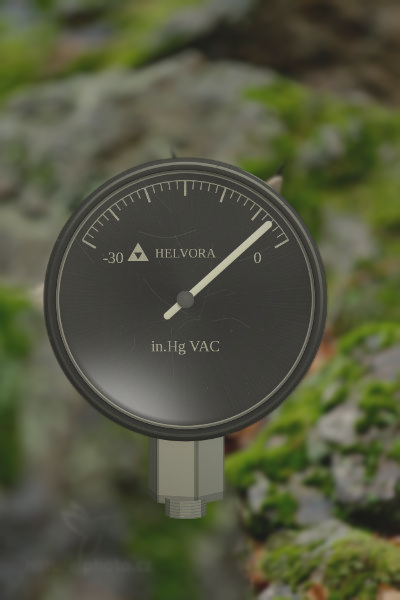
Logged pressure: -3inHg
